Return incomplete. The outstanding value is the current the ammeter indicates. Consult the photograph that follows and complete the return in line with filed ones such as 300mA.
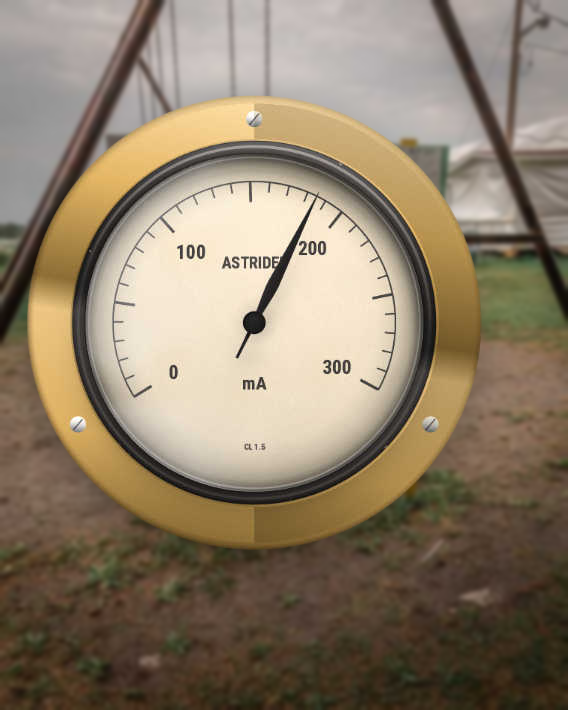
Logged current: 185mA
